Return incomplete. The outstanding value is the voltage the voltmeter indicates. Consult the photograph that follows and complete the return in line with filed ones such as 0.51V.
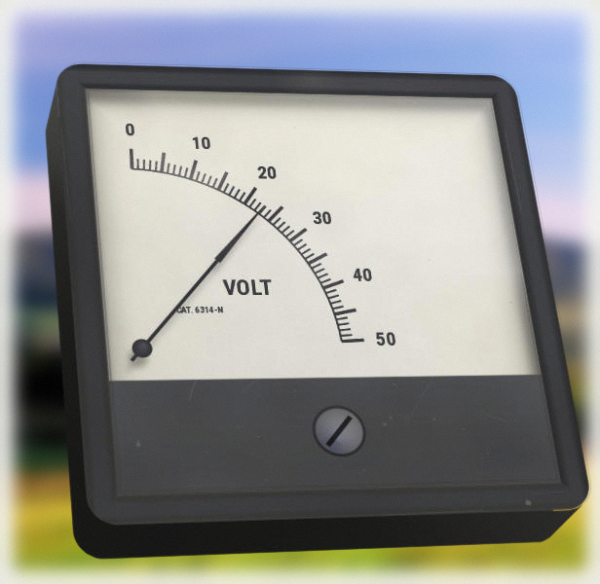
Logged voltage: 23V
